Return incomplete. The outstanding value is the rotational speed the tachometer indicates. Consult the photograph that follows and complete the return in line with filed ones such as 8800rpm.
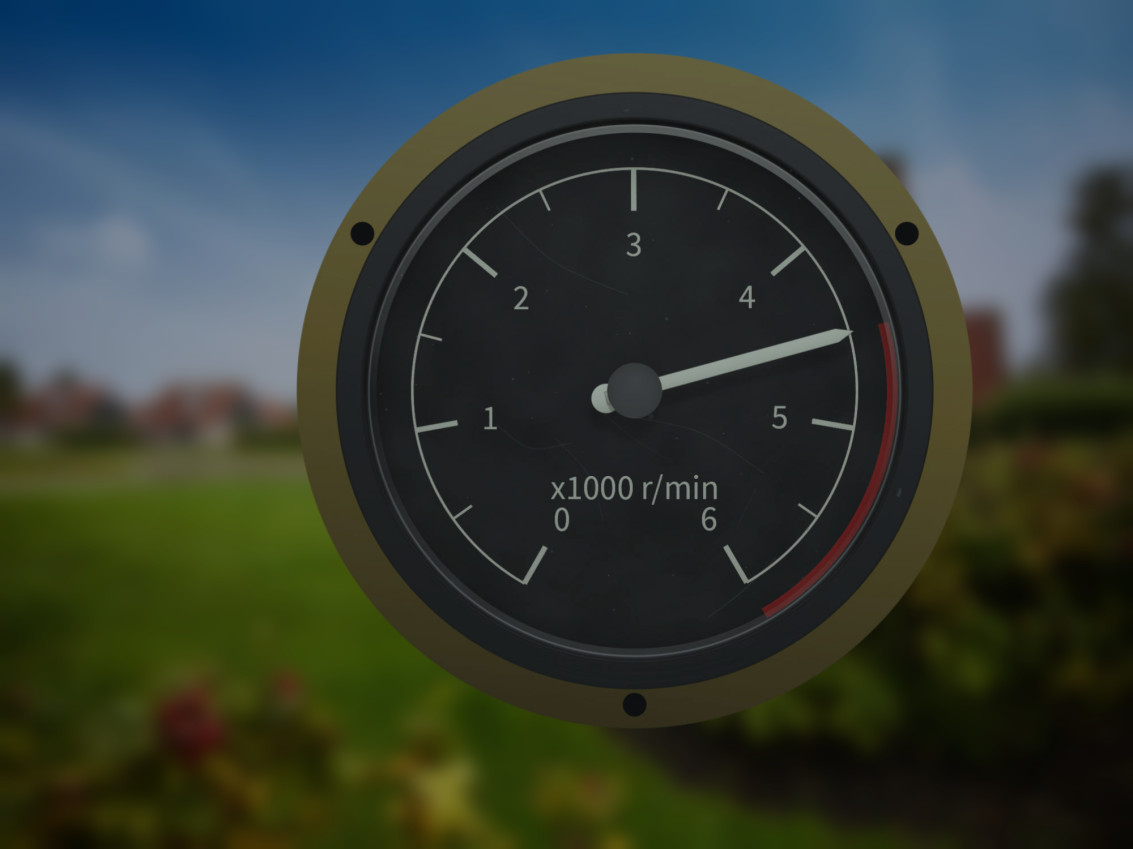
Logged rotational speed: 4500rpm
